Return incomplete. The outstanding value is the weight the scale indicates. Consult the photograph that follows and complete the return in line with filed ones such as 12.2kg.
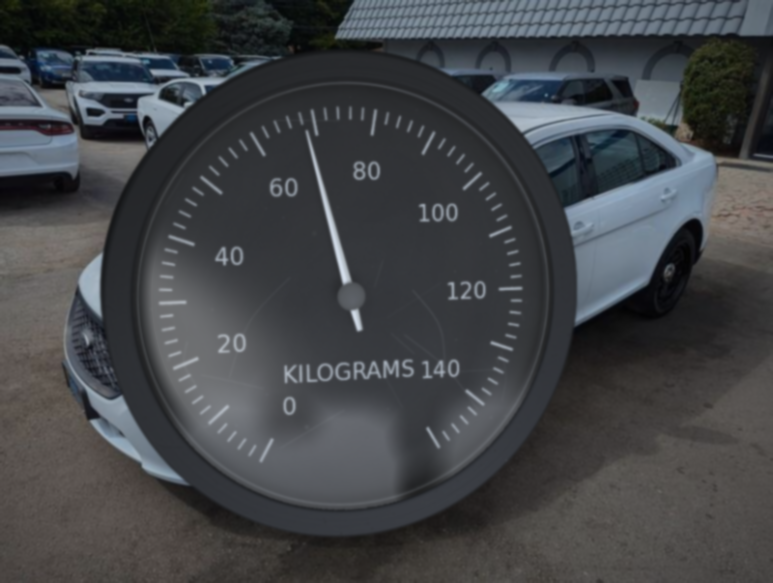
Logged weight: 68kg
